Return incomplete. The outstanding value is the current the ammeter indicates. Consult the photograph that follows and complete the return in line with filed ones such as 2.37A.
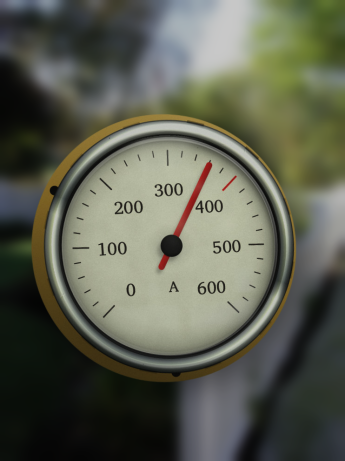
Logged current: 360A
